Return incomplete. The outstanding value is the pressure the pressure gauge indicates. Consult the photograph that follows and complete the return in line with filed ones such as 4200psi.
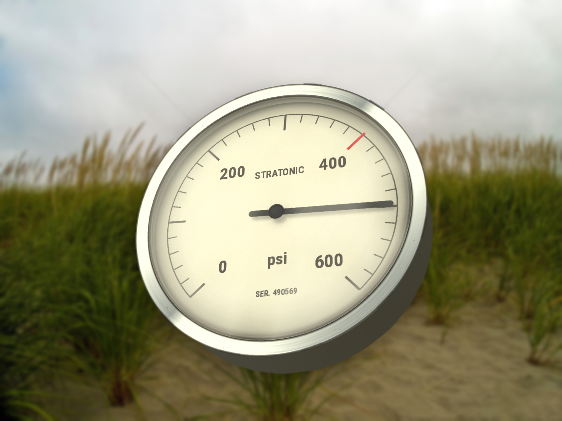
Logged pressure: 500psi
